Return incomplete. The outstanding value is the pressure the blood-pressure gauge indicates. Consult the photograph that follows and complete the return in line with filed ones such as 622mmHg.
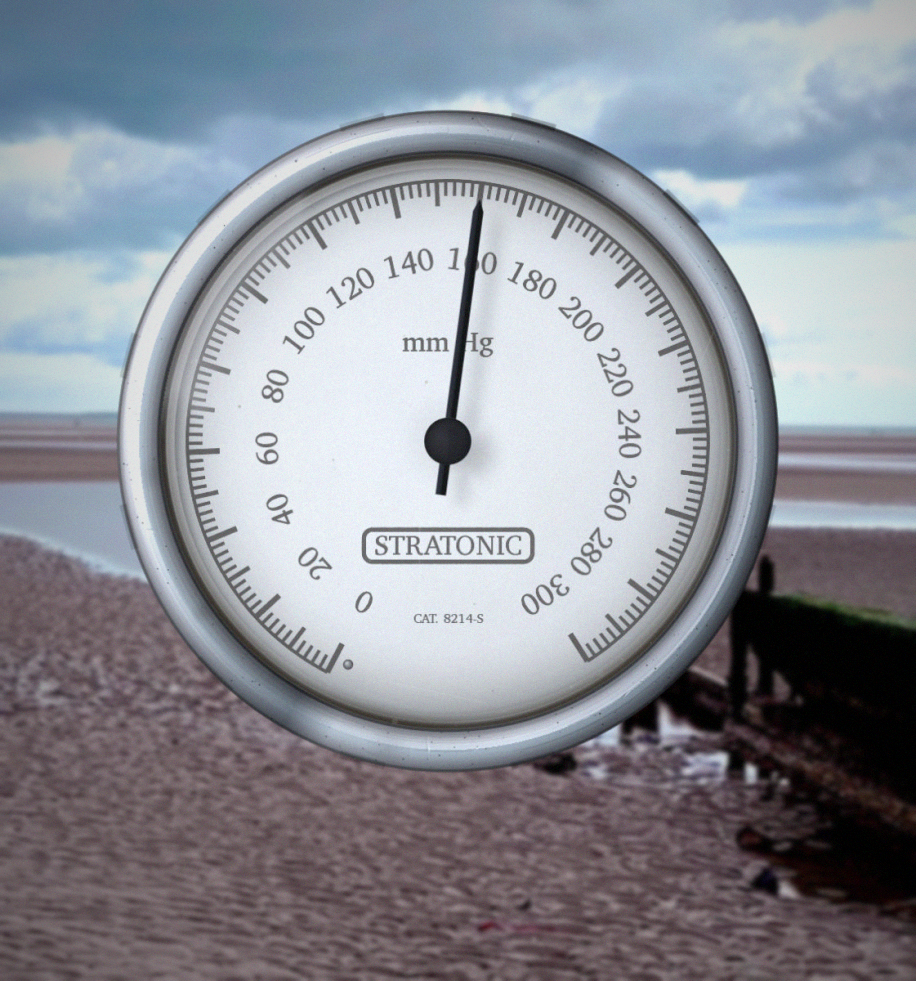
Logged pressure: 160mmHg
